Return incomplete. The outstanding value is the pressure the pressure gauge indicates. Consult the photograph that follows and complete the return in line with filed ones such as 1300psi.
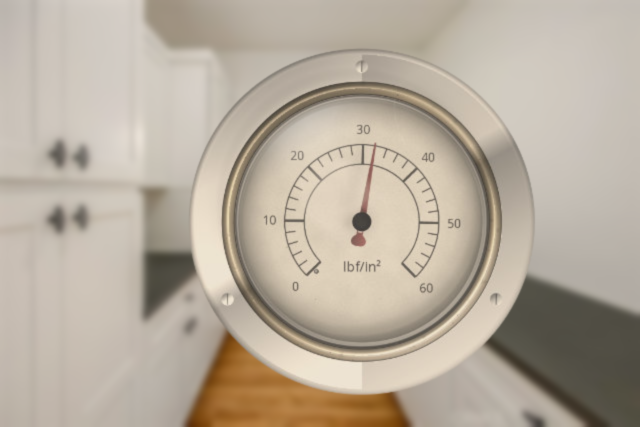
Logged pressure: 32psi
